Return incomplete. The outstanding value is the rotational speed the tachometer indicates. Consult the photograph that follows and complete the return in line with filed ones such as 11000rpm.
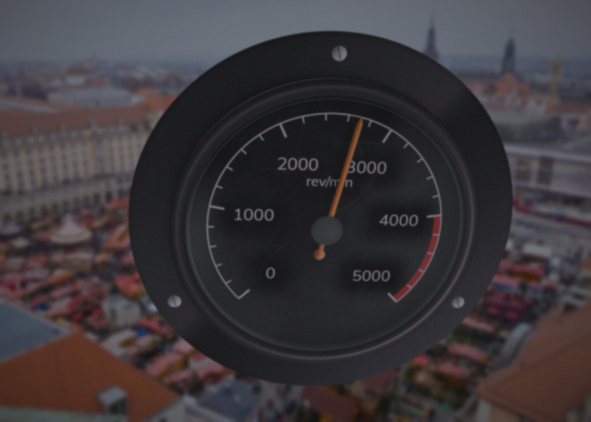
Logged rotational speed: 2700rpm
